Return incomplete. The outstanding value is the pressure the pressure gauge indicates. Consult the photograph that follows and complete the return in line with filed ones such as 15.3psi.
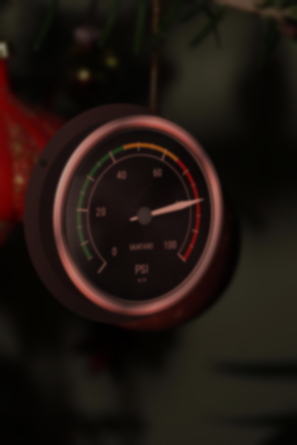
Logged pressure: 80psi
